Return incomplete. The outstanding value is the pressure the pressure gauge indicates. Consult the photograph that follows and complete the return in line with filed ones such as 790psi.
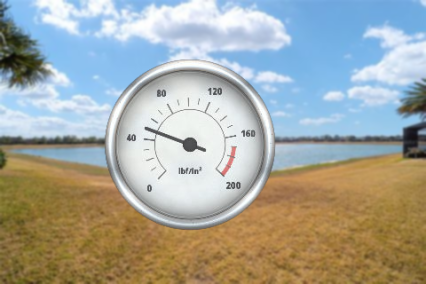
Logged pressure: 50psi
